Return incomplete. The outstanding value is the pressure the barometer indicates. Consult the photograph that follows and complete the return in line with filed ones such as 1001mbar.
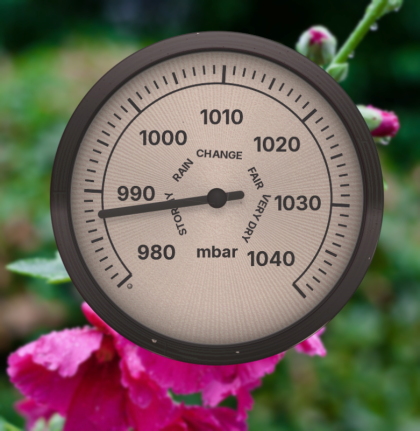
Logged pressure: 987.5mbar
